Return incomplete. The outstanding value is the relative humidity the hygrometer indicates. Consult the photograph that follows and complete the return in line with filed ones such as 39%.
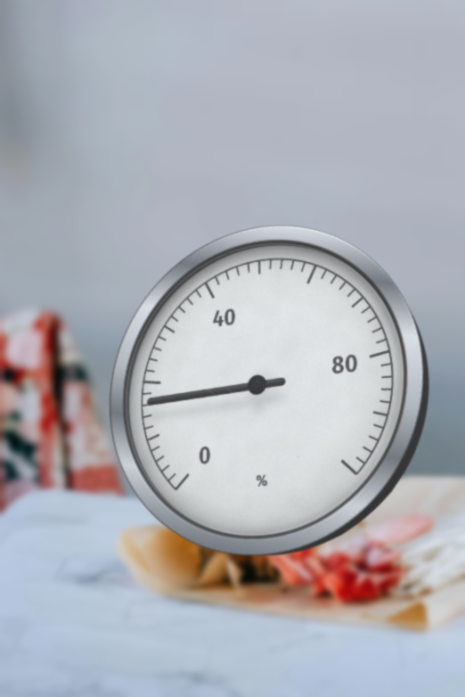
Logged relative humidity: 16%
